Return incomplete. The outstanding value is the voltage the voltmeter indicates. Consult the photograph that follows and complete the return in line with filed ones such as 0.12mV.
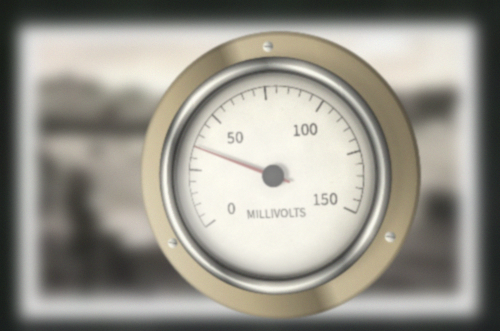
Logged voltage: 35mV
